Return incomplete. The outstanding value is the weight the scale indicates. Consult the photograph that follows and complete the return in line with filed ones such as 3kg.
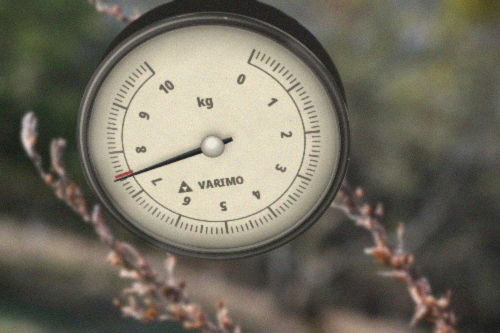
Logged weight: 7.5kg
